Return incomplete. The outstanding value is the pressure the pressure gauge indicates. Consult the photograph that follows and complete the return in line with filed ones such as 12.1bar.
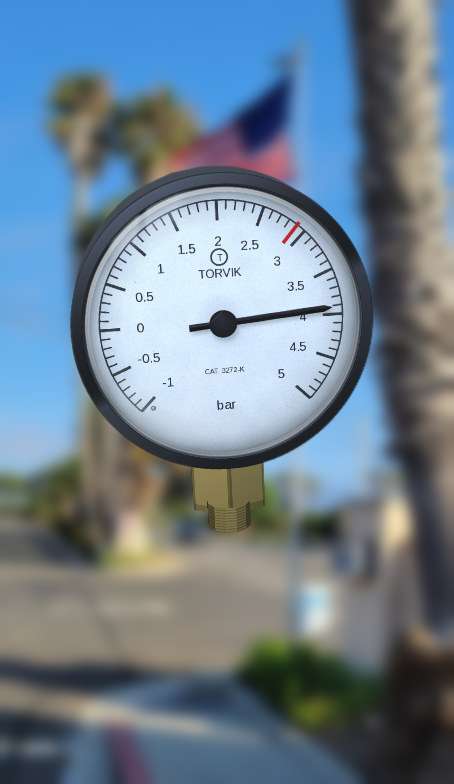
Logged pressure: 3.9bar
